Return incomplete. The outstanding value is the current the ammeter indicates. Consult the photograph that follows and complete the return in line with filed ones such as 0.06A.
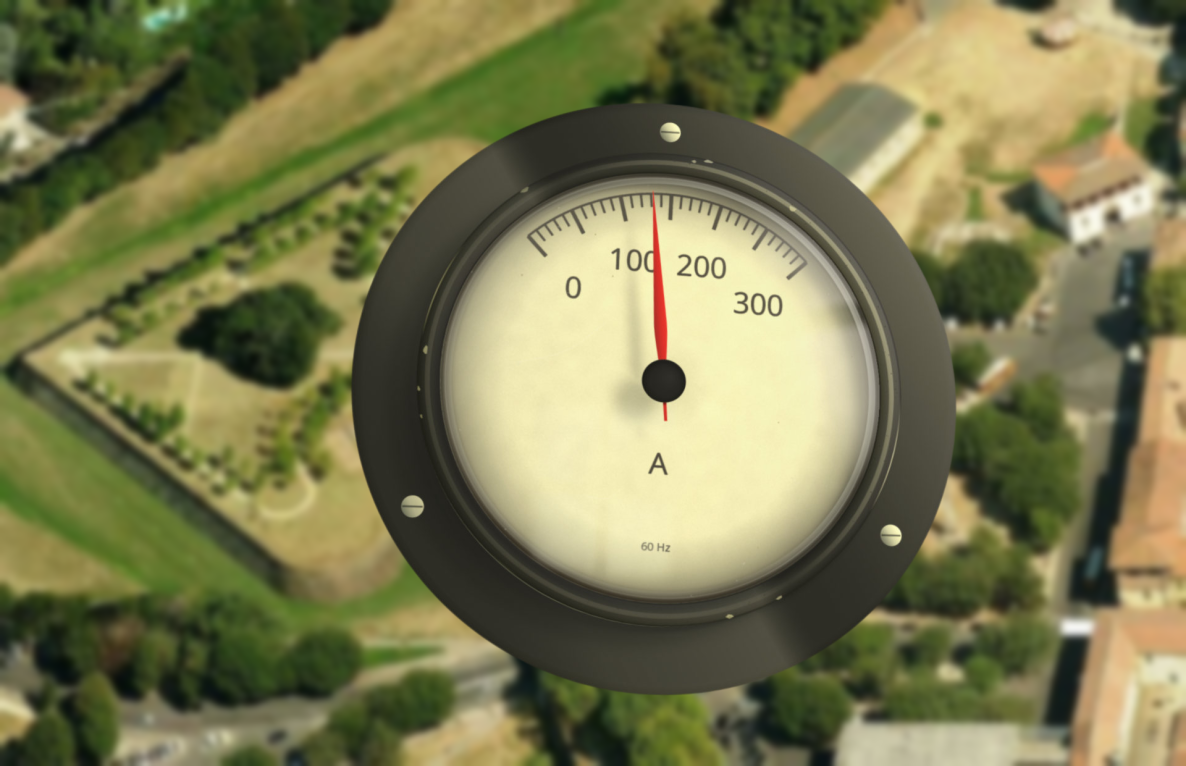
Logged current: 130A
